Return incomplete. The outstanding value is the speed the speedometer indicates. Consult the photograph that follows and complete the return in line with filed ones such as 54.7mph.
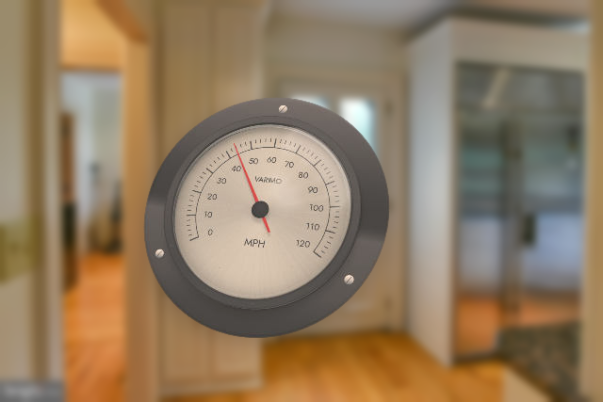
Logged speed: 44mph
